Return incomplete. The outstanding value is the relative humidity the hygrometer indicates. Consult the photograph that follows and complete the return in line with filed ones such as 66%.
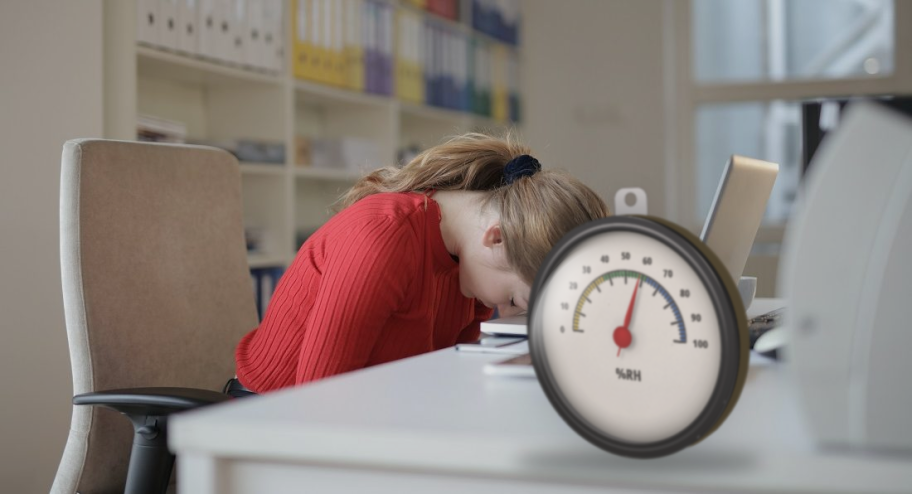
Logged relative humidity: 60%
